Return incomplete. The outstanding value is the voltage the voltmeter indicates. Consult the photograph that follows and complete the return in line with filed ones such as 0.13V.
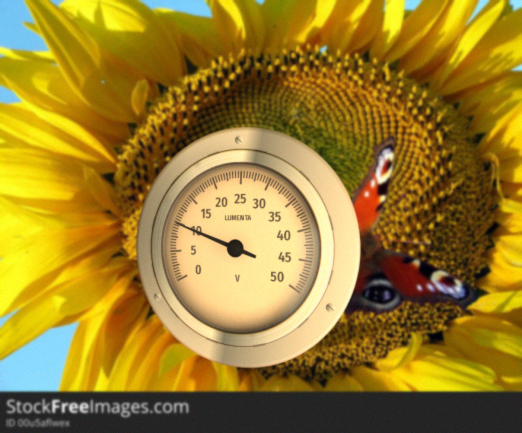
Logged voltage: 10V
